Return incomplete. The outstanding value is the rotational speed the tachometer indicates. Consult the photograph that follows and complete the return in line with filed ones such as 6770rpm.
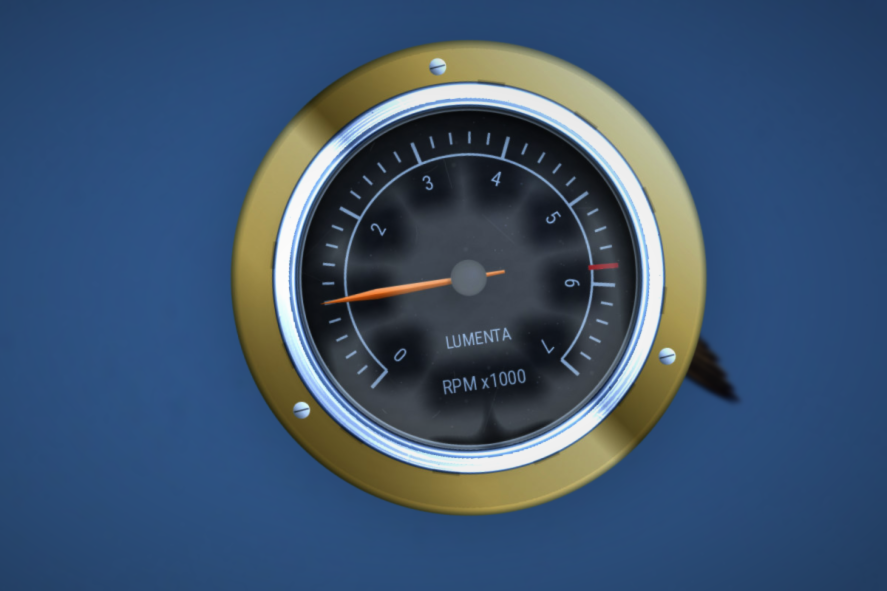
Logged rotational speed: 1000rpm
